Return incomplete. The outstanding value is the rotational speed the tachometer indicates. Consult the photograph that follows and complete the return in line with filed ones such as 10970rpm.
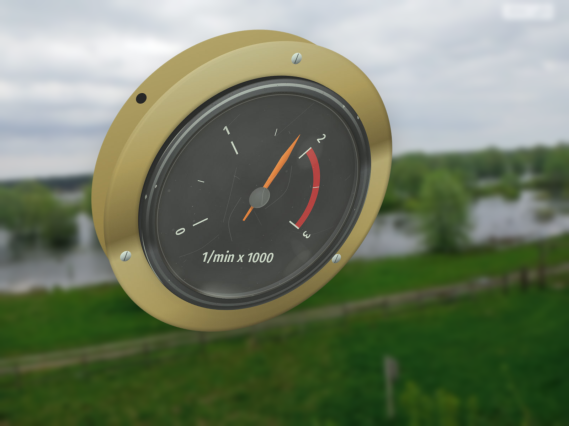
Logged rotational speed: 1750rpm
